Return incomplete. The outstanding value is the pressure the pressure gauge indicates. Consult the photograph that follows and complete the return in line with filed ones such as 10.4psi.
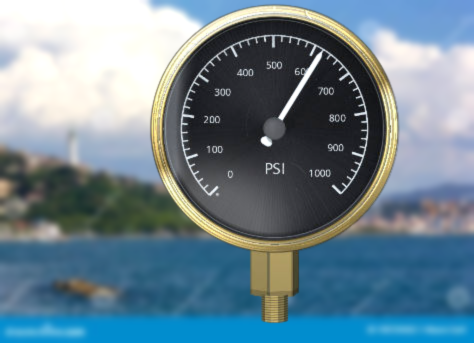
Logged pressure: 620psi
